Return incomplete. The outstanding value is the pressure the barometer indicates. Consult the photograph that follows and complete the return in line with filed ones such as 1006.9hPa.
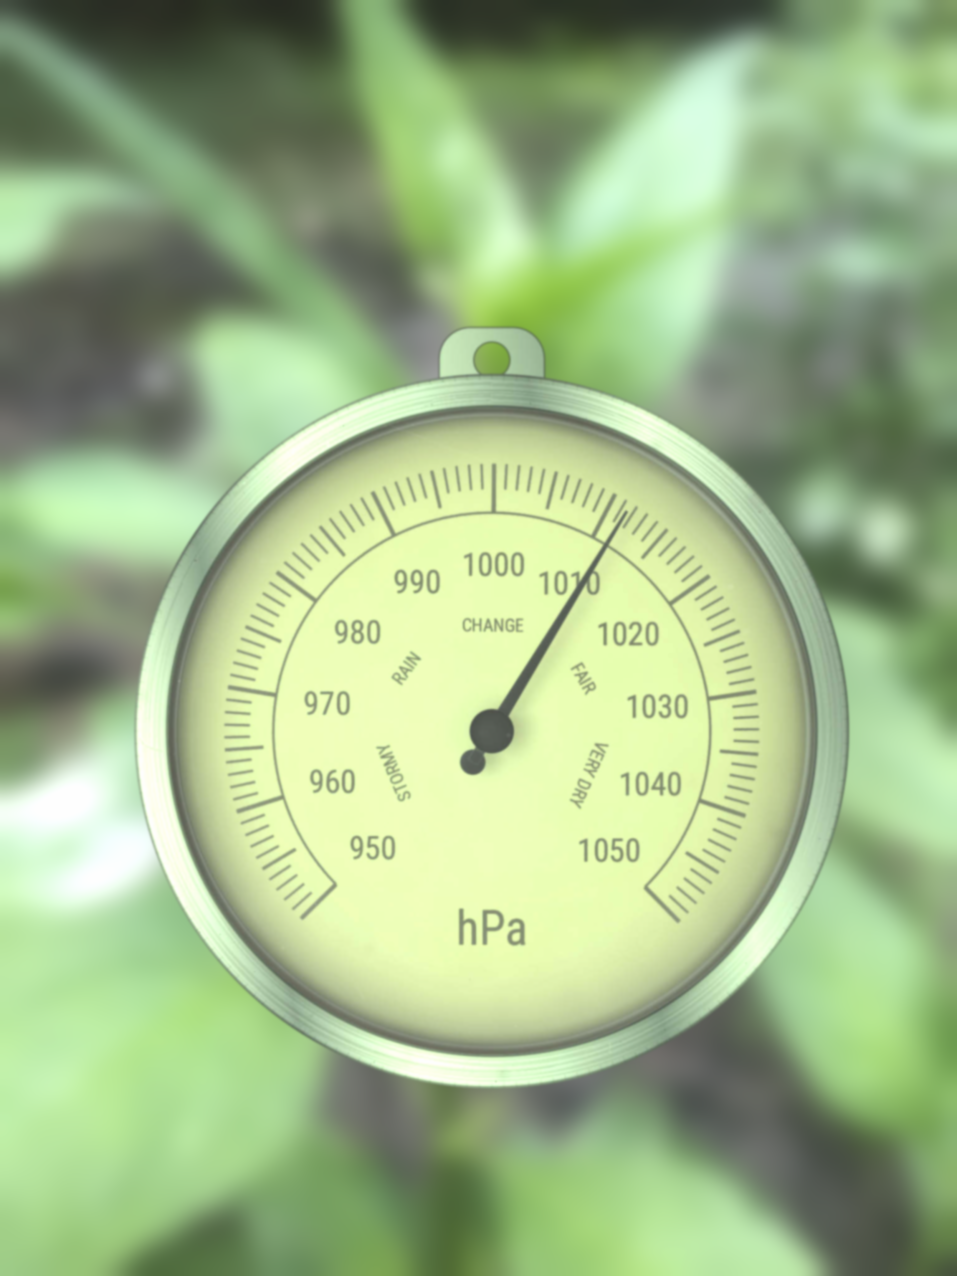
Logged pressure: 1011.5hPa
